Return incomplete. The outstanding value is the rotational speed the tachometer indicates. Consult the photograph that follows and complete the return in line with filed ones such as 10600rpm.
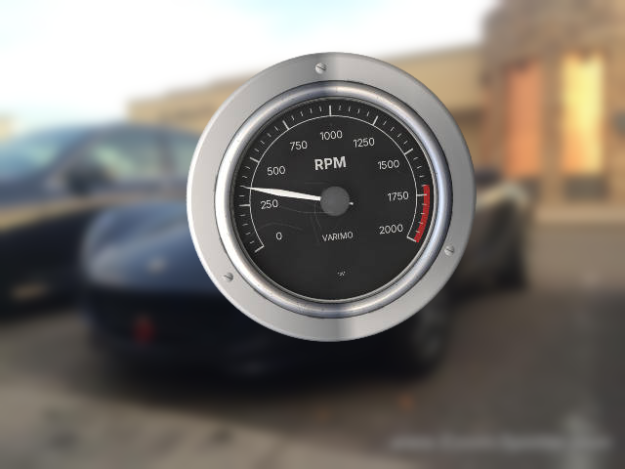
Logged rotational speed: 350rpm
